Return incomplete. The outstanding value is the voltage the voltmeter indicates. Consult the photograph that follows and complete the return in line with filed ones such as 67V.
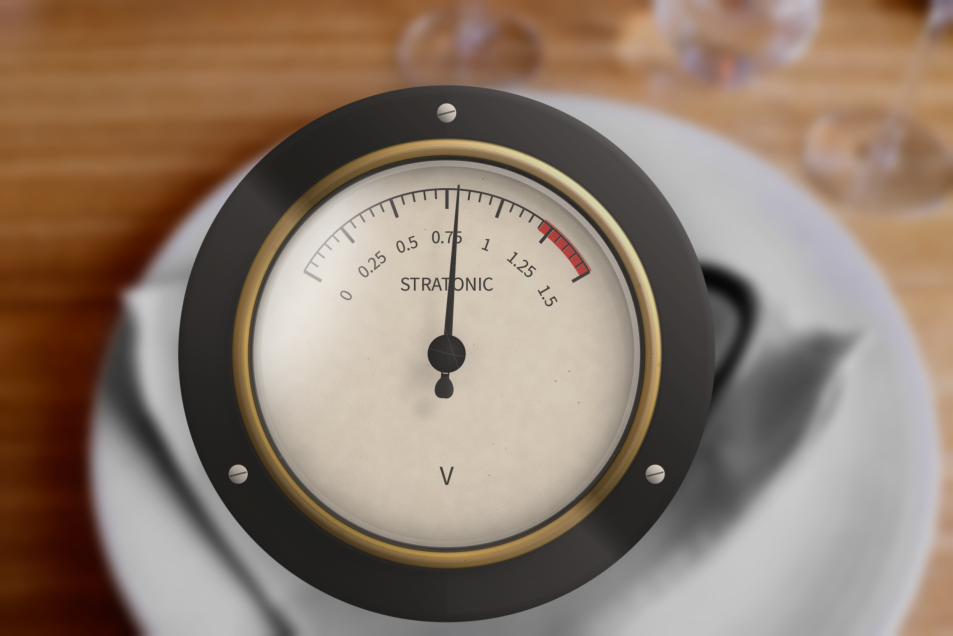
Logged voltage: 0.8V
